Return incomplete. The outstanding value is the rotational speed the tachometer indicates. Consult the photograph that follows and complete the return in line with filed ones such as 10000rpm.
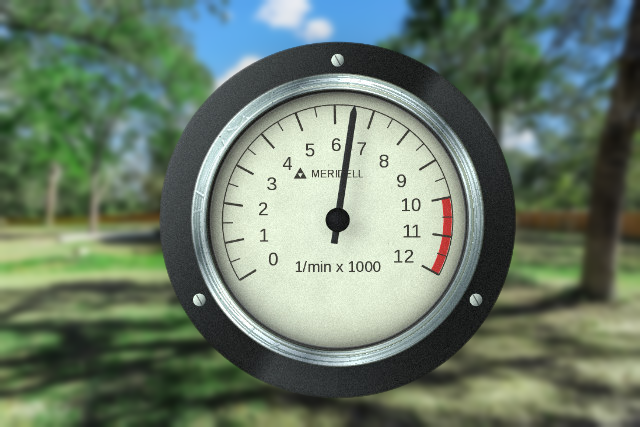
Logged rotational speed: 6500rpm
